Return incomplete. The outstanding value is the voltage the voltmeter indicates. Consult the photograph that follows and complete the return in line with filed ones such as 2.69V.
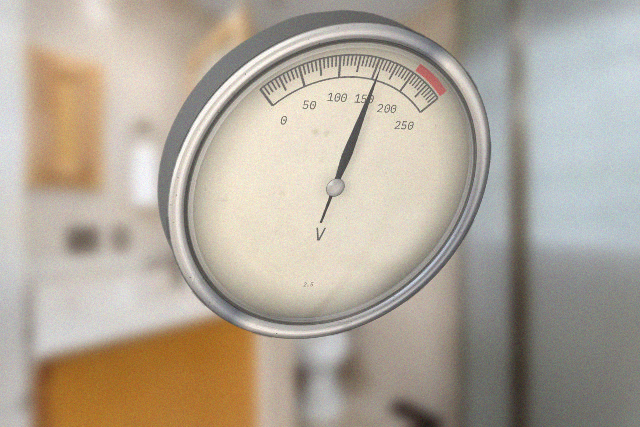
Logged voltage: 150V
